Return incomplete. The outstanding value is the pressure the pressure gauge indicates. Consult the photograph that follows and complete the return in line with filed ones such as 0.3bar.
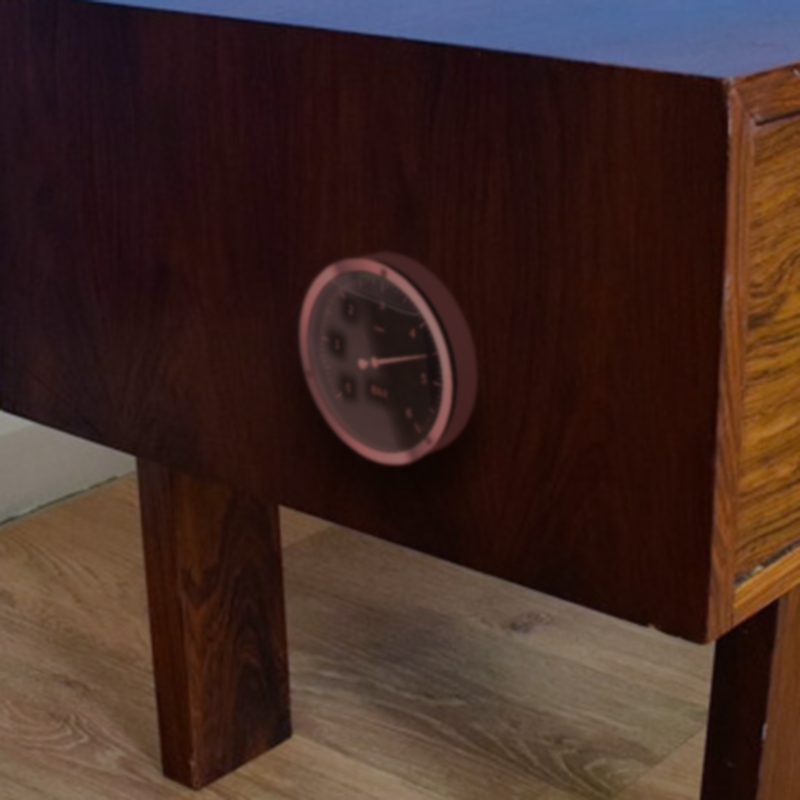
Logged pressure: 4.5bar
